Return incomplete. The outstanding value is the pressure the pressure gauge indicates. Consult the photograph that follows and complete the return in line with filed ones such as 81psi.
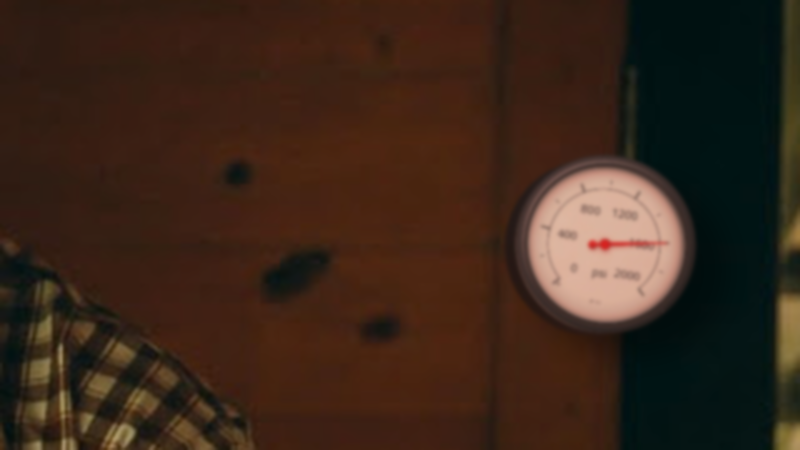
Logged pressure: 1600psi
